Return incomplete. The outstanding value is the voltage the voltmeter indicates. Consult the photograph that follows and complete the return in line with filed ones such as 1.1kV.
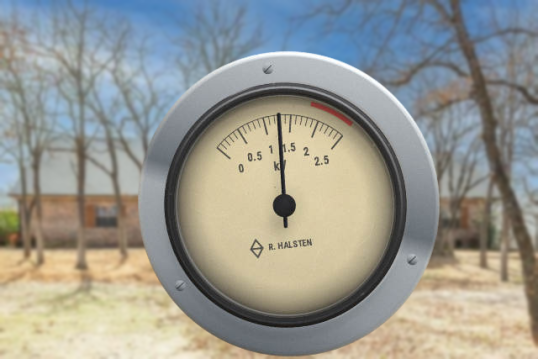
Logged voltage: 1.3kV
